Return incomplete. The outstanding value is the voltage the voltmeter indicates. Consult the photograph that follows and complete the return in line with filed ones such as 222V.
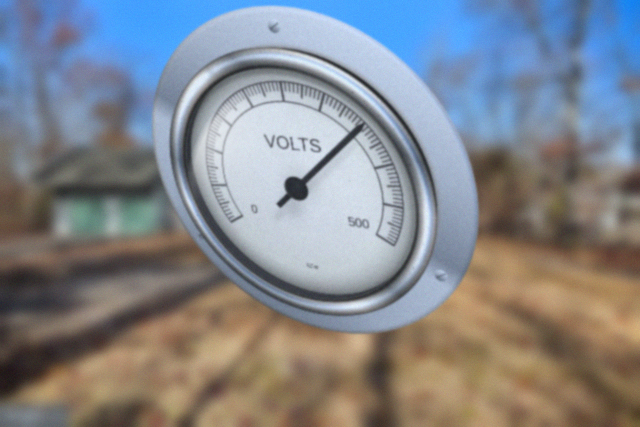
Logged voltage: 350V
